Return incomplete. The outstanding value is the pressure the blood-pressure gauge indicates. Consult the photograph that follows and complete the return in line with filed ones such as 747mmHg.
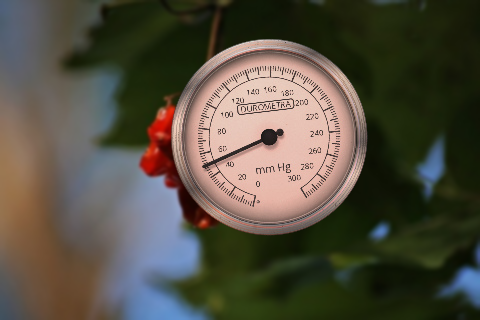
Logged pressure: 50mmHg
